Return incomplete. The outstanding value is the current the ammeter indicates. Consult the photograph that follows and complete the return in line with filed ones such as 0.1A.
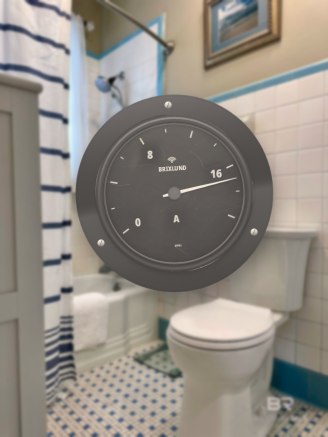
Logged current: 17A
